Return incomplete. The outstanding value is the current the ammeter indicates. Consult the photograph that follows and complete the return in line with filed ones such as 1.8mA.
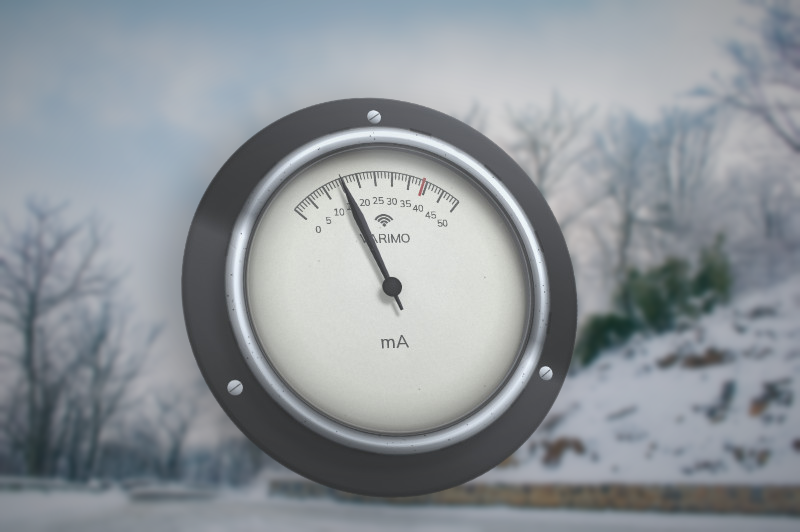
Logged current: 15mA
